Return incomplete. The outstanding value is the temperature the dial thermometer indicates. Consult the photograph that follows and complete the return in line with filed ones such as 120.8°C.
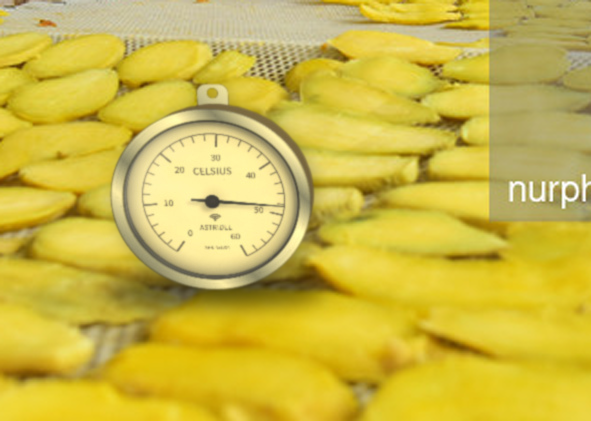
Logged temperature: 48°C
